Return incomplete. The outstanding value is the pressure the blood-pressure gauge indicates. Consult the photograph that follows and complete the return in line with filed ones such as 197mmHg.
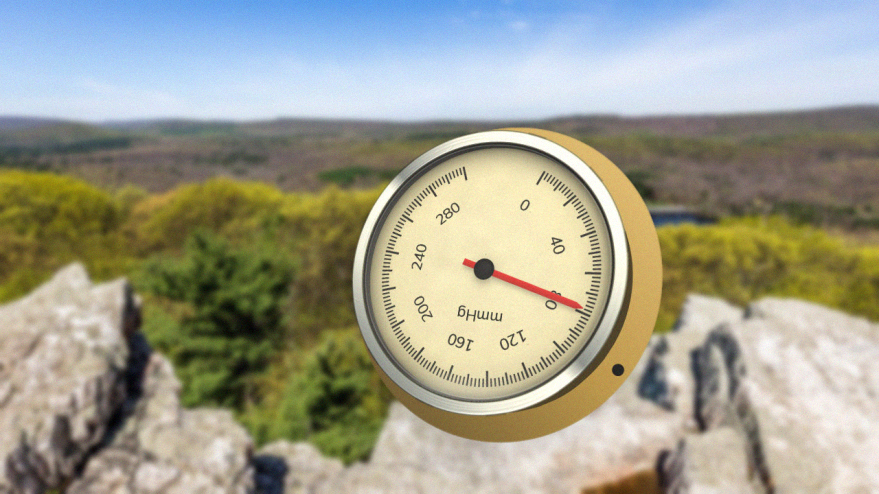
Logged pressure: 78mmHg
